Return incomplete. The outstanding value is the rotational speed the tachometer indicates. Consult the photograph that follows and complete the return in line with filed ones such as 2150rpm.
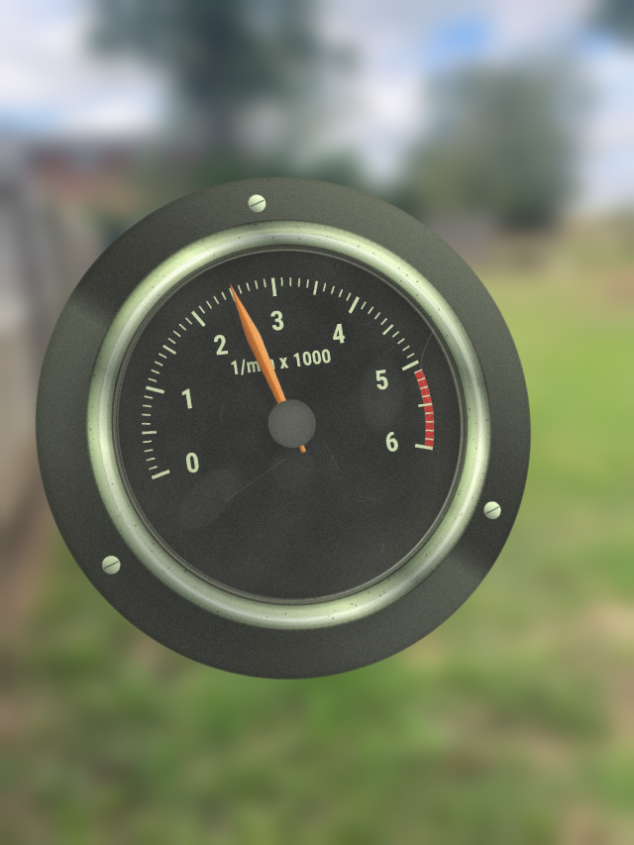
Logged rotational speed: 2500rpm
